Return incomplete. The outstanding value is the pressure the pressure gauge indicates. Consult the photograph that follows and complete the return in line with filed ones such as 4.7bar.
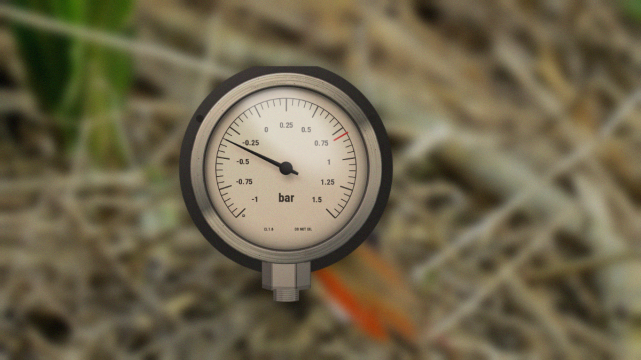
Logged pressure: -0.35bar
